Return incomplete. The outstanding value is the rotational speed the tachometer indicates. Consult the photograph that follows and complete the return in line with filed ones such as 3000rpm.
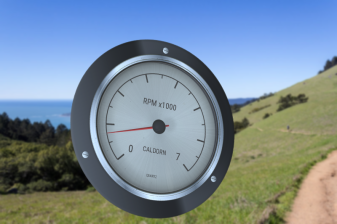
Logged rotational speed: 750rpm
